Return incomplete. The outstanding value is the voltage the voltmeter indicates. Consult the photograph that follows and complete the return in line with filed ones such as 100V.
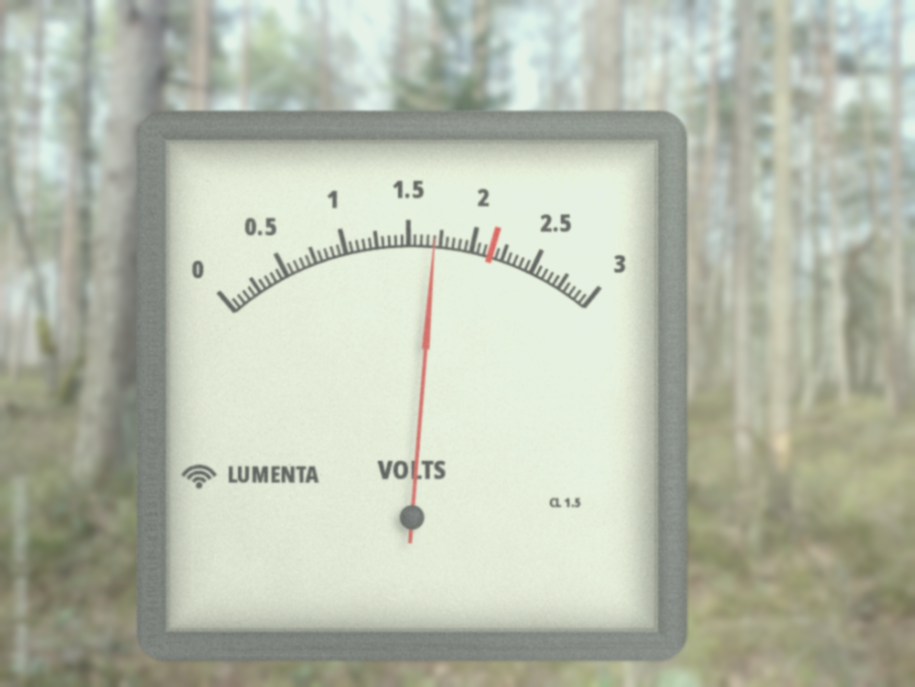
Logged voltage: 1.7V
